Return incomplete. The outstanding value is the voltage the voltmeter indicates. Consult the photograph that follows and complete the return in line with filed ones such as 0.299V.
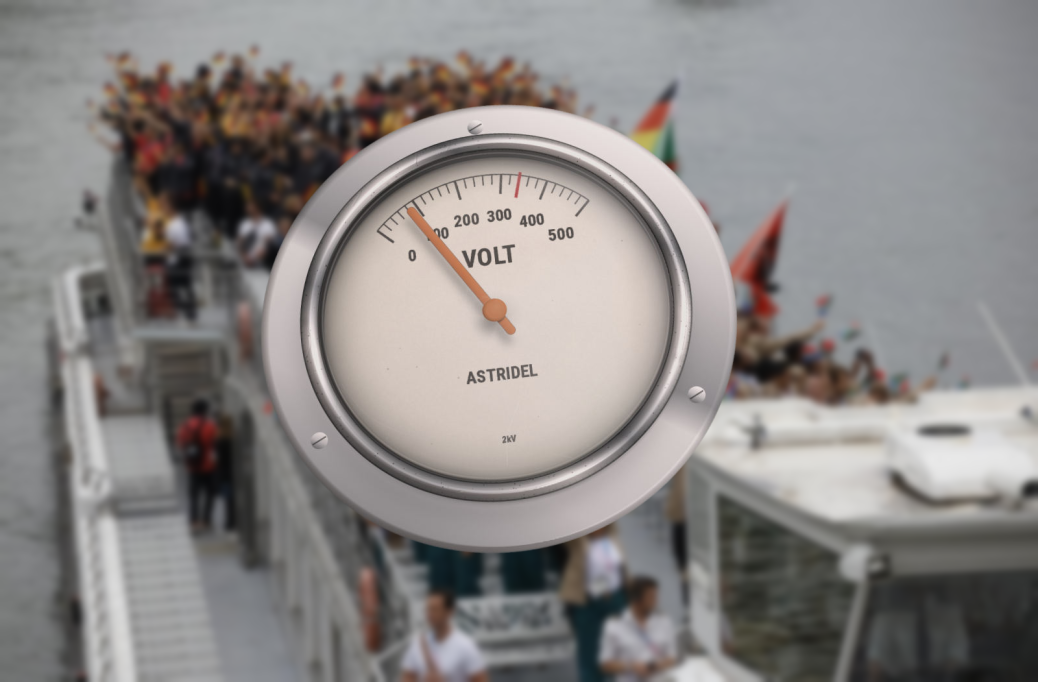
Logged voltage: 80V
